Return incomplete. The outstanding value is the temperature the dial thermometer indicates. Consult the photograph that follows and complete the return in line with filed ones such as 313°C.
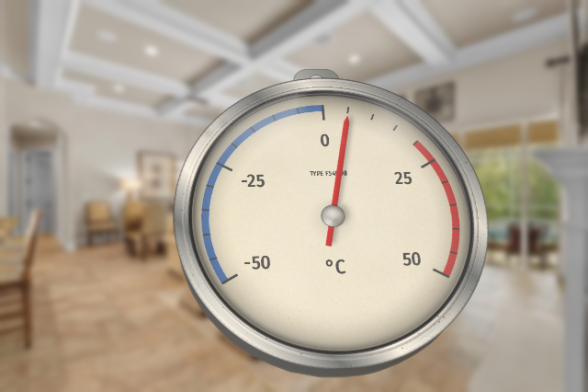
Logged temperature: 5°C
